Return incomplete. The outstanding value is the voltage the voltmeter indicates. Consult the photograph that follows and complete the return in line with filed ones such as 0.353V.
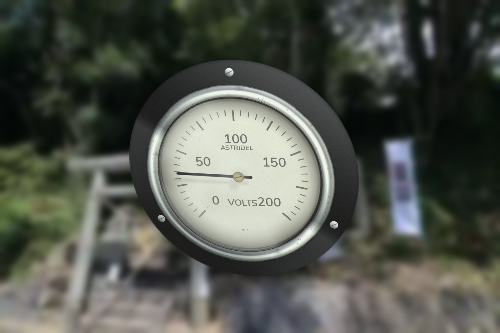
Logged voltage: 35V
